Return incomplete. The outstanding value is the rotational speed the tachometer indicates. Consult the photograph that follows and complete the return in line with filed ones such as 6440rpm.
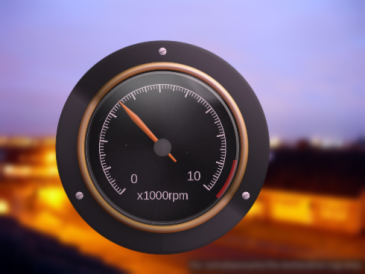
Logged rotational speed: 3500rpm
